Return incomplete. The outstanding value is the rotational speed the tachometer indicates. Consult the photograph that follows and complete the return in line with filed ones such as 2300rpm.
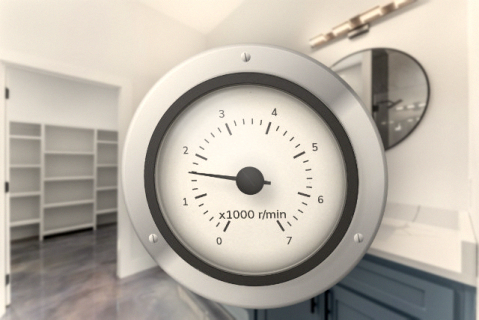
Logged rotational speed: 1600rpm
